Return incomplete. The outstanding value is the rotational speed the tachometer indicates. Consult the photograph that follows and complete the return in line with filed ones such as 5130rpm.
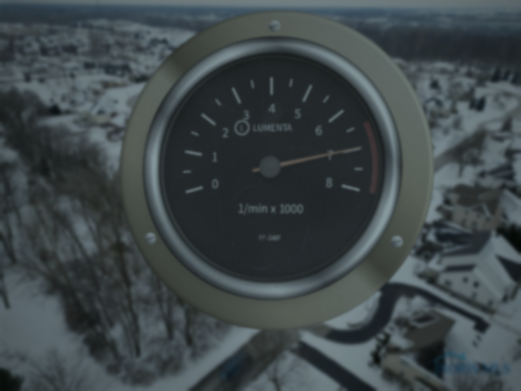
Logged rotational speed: 7000rpm
